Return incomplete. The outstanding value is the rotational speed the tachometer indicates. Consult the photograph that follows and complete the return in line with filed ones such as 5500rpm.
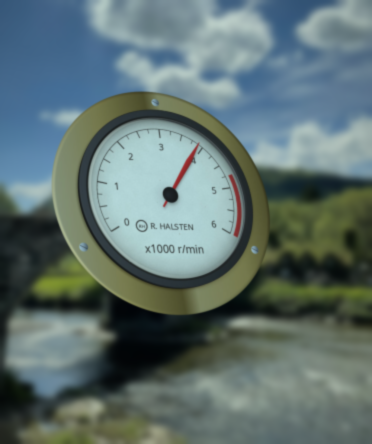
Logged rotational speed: 3875rpm
